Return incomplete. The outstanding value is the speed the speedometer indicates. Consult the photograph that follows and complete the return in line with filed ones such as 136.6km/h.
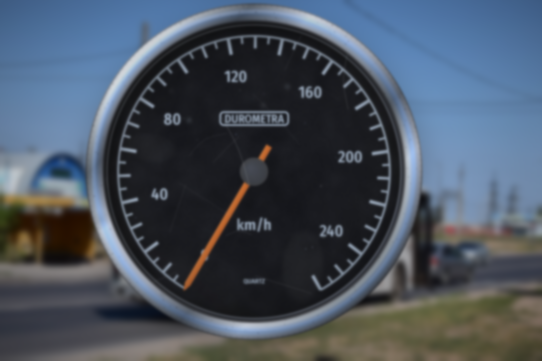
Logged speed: 0km/h
